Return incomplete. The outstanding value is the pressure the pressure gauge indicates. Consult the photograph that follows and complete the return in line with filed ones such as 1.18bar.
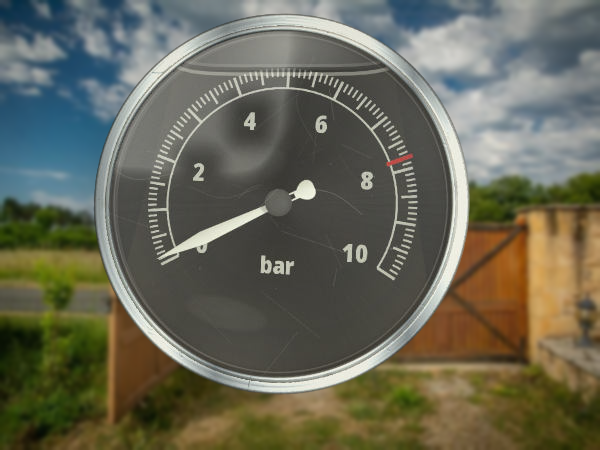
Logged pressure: 0.1bar
